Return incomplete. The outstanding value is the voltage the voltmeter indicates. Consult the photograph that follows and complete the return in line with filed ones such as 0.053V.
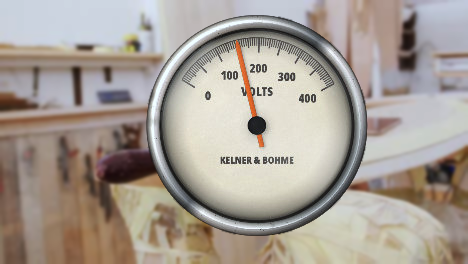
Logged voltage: 150V
